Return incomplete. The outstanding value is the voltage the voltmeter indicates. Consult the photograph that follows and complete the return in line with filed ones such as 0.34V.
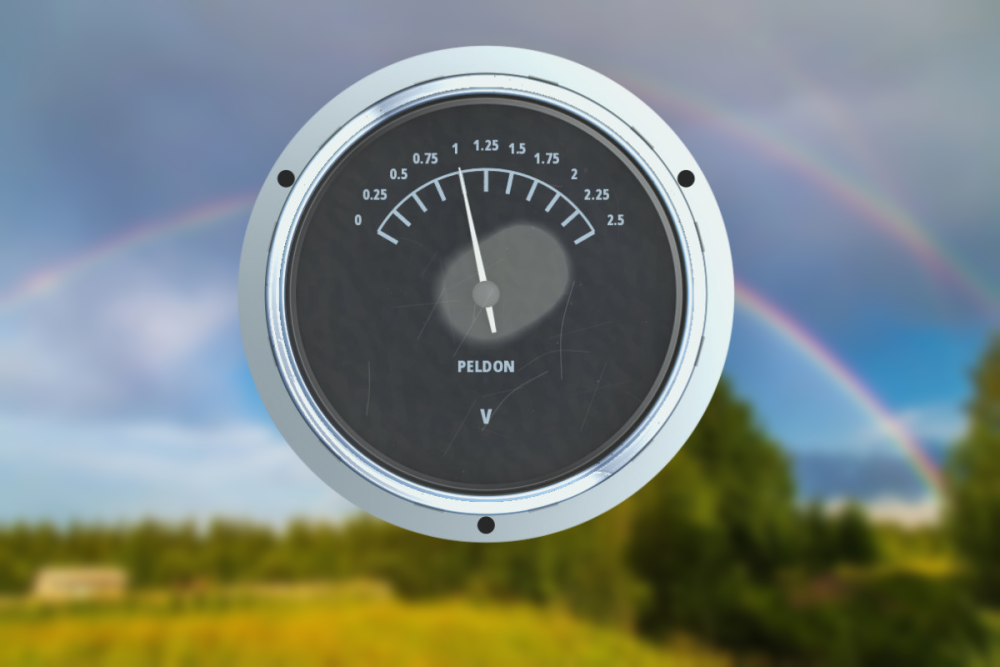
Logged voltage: 1V
